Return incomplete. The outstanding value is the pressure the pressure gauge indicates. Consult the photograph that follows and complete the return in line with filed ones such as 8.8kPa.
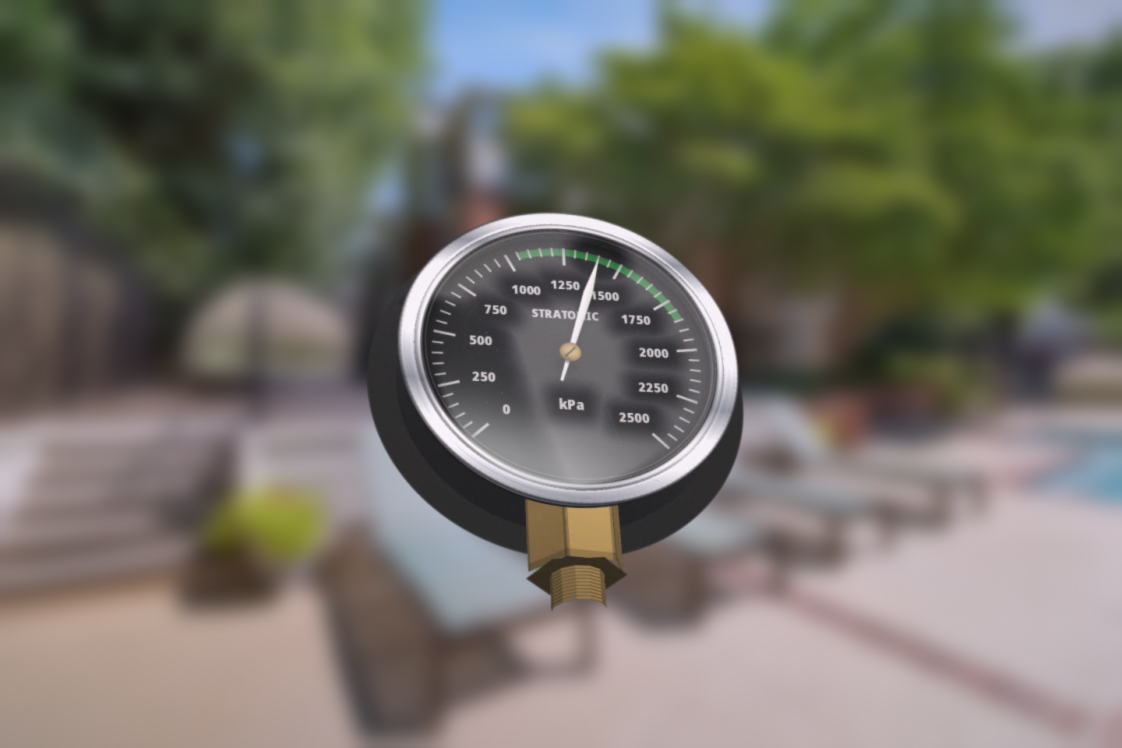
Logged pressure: 1400kPa
